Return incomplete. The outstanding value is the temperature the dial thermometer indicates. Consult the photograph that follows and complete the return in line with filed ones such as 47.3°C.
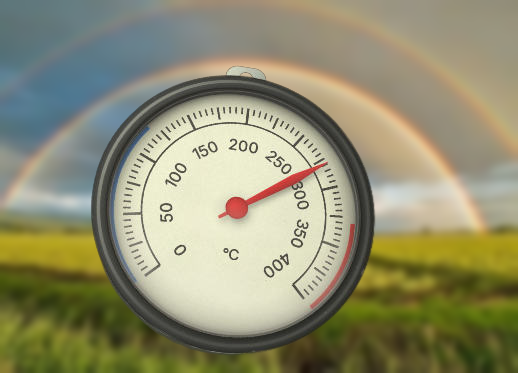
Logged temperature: 280°C
